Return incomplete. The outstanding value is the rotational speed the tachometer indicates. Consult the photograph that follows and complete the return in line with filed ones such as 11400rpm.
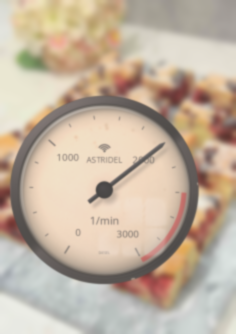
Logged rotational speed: 2000rpm
